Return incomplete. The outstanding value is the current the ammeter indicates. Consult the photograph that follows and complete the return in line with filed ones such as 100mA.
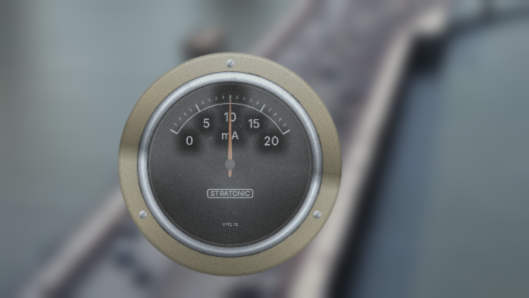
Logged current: 10mA
